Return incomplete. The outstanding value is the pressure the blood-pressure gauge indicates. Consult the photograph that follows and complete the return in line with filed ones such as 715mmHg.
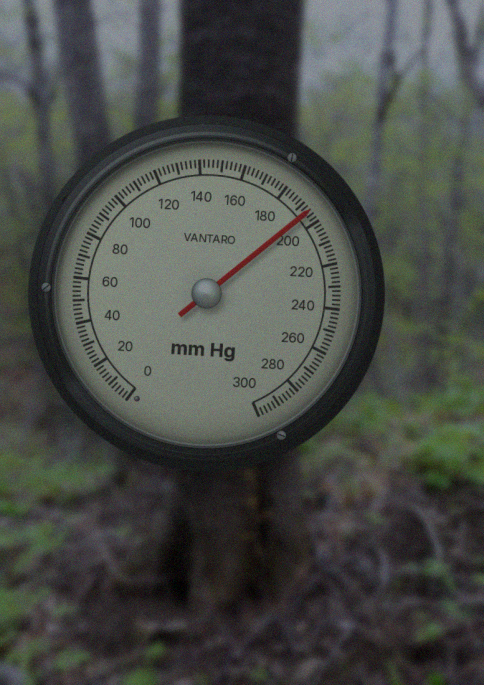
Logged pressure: 194mmHg
